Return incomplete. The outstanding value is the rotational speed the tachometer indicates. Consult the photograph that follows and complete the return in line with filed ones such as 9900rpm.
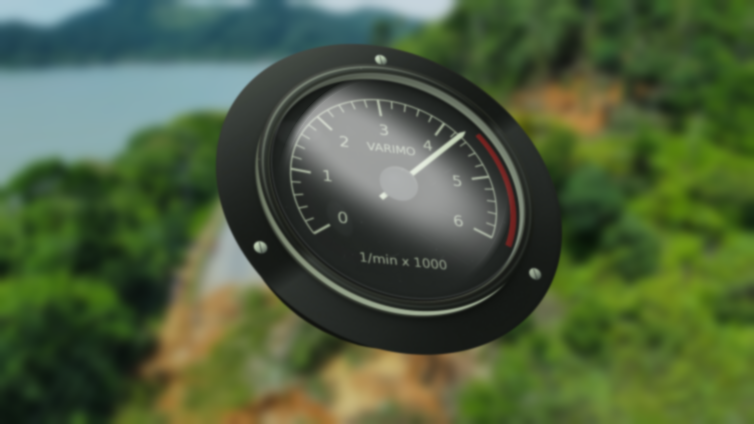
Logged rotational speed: 4300rpm
